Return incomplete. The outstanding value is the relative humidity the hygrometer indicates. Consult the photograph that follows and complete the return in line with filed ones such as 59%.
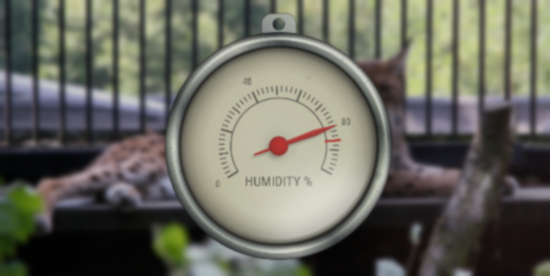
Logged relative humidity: 80%
